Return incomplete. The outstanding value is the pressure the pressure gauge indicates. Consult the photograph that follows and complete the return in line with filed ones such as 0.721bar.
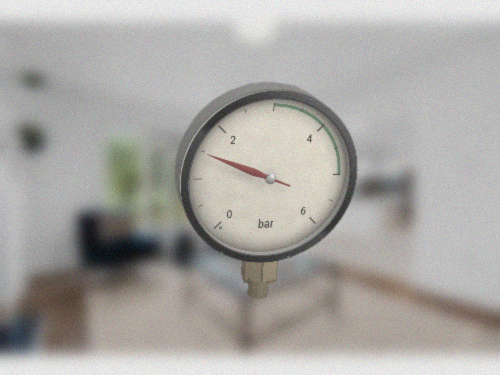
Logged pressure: 1.5bar
